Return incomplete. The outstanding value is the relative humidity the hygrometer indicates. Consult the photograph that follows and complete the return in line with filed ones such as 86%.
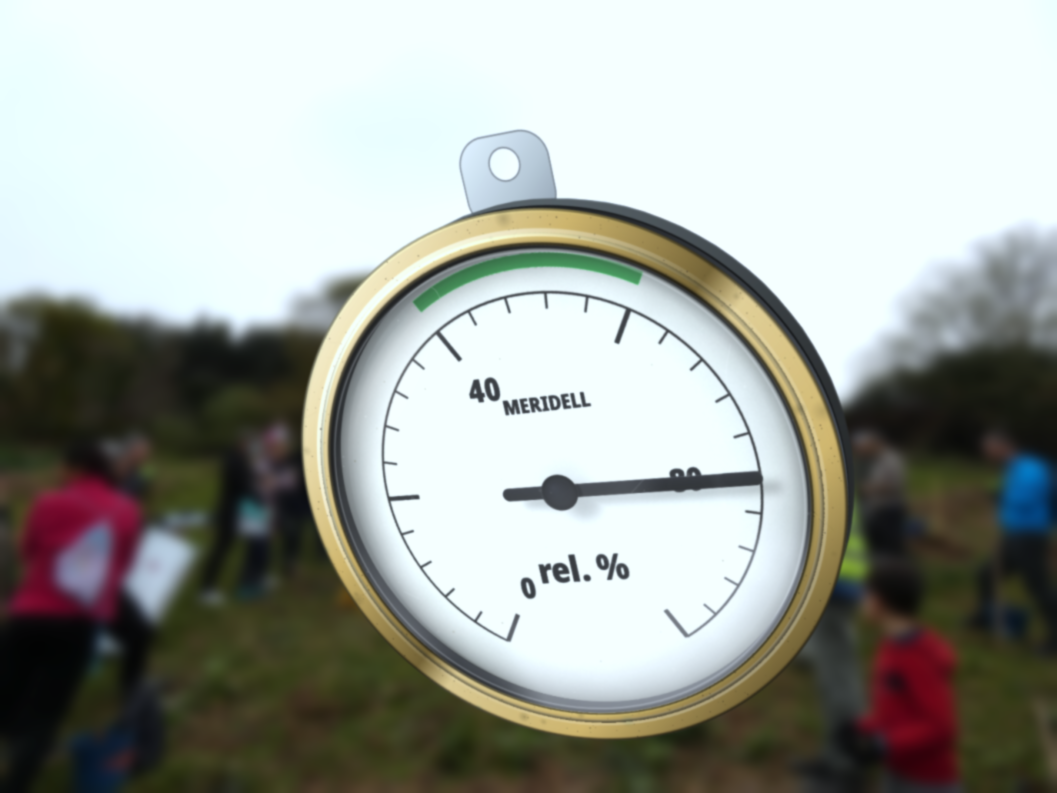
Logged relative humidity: 80%
